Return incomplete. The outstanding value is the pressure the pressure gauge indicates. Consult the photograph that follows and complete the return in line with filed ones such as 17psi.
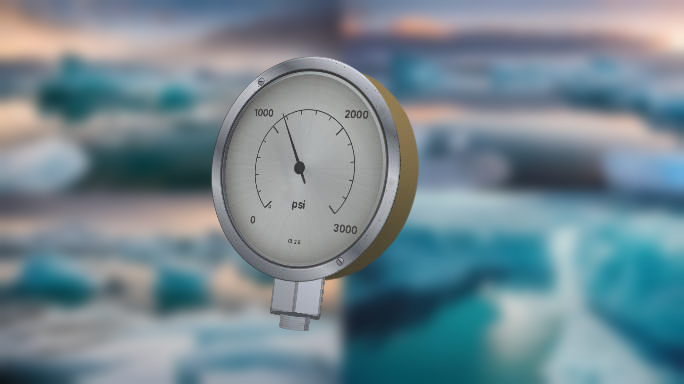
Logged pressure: 1200psi
